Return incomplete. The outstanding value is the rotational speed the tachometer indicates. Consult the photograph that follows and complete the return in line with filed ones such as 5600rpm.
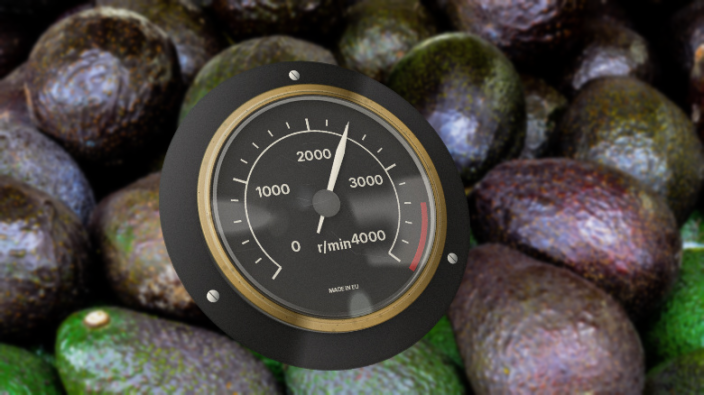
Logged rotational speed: 2400rpm
